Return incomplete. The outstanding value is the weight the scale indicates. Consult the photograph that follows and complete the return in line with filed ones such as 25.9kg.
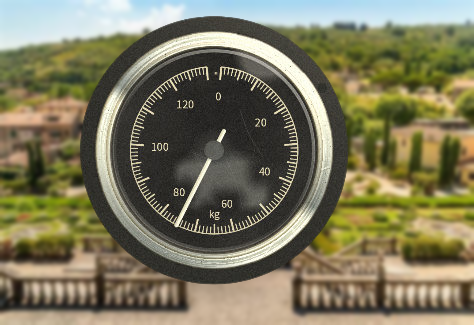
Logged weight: 75kg
